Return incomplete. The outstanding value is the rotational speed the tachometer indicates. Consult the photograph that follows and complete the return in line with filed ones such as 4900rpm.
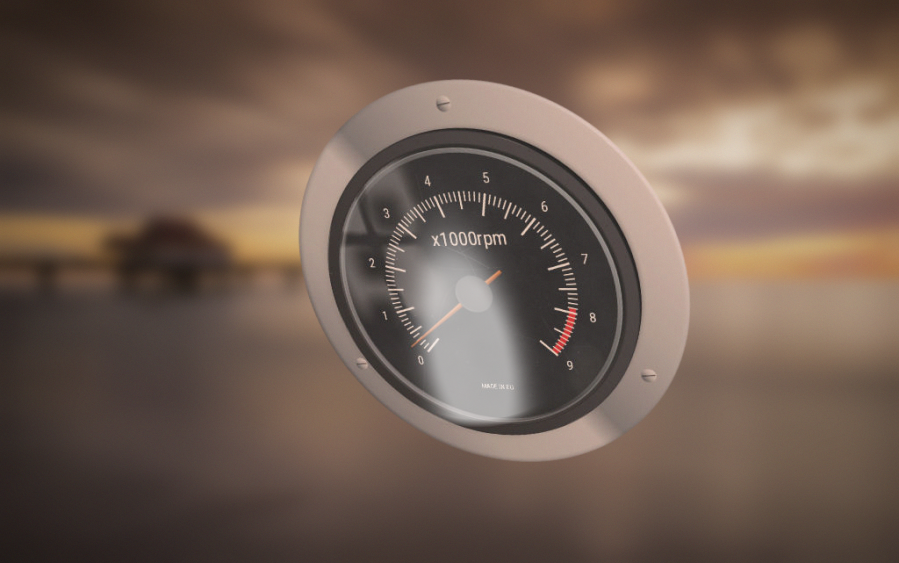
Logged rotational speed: 300rpm
